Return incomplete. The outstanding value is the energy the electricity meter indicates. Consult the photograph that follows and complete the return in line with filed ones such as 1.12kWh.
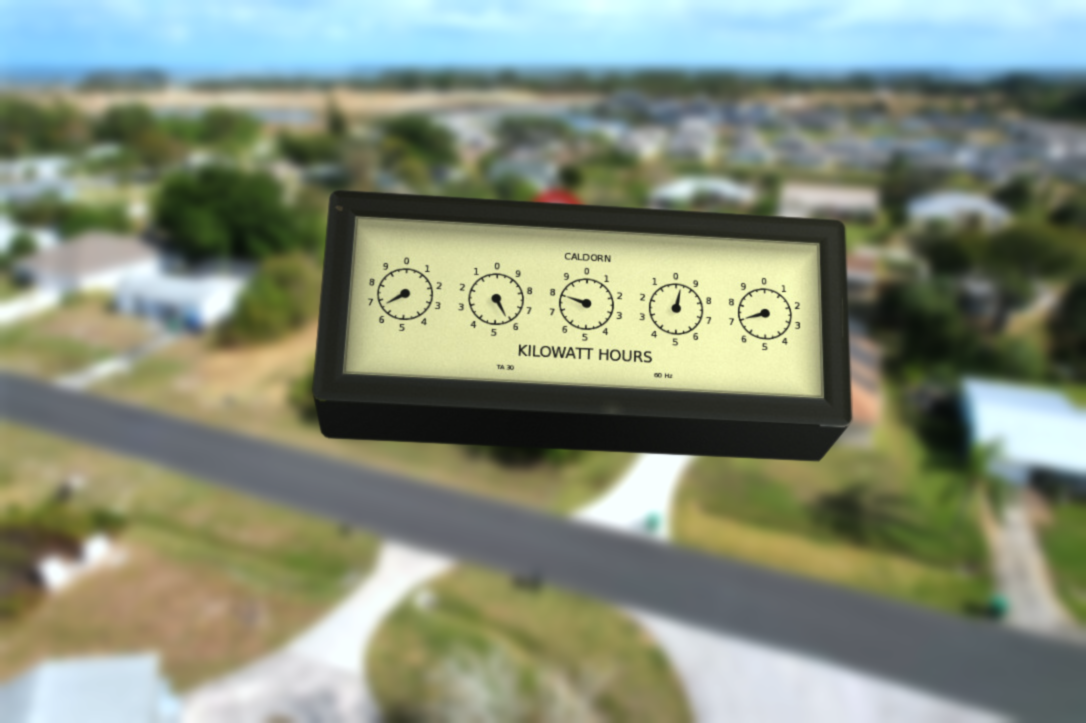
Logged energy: 65797kWh
